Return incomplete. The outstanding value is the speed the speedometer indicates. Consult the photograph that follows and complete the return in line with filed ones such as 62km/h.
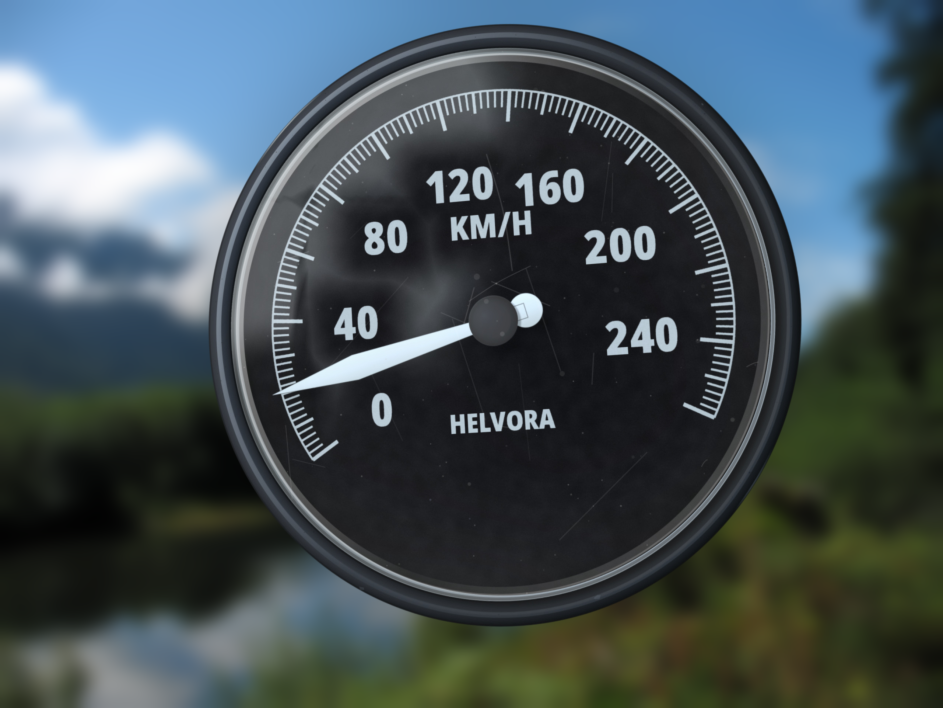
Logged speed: 20km/h
